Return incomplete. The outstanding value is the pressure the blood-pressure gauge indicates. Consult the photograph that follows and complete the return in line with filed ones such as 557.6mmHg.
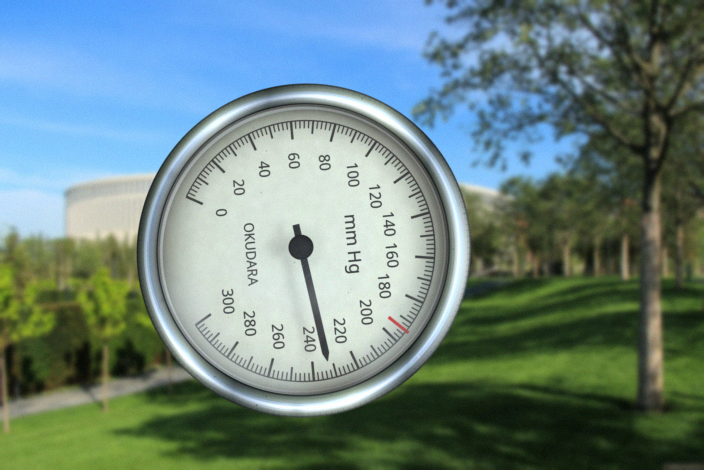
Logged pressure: 232mmHg
